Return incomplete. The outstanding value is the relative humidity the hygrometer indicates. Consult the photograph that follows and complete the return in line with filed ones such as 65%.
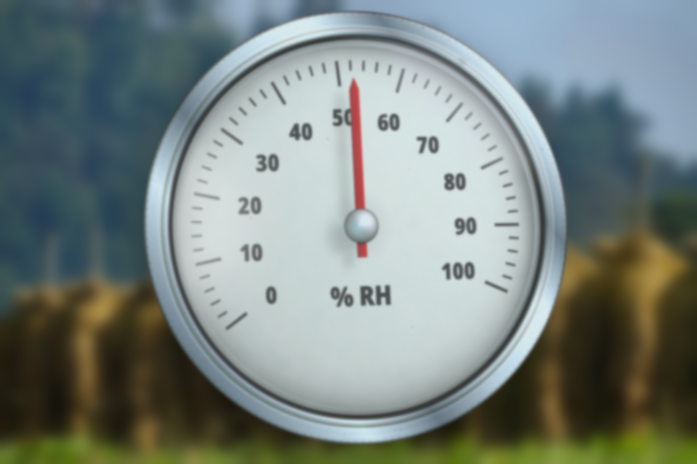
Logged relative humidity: 52%
